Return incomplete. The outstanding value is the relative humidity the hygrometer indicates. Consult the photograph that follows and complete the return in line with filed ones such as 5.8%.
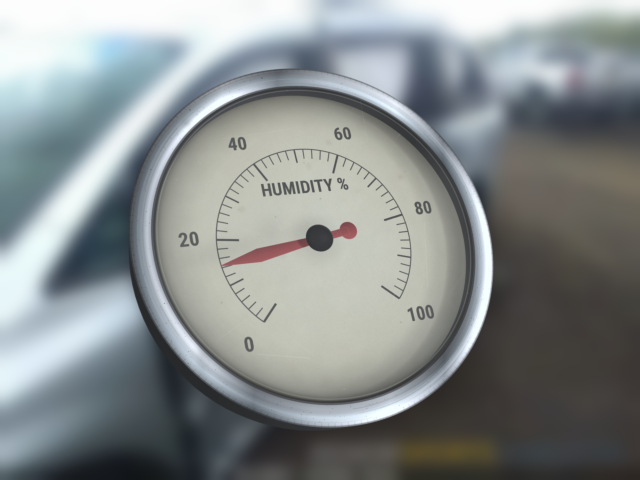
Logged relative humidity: 14%
